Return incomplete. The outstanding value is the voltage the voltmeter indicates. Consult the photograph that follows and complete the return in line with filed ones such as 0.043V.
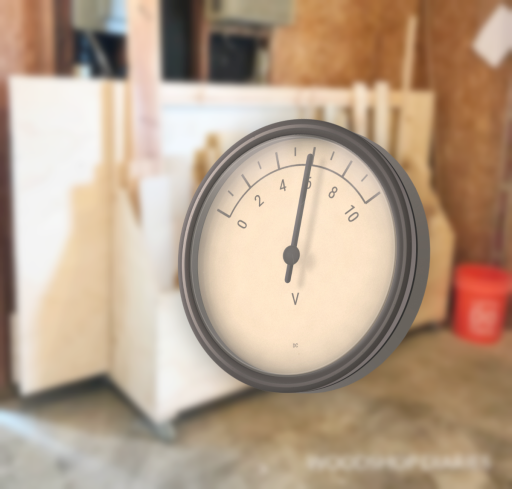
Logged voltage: 6V
